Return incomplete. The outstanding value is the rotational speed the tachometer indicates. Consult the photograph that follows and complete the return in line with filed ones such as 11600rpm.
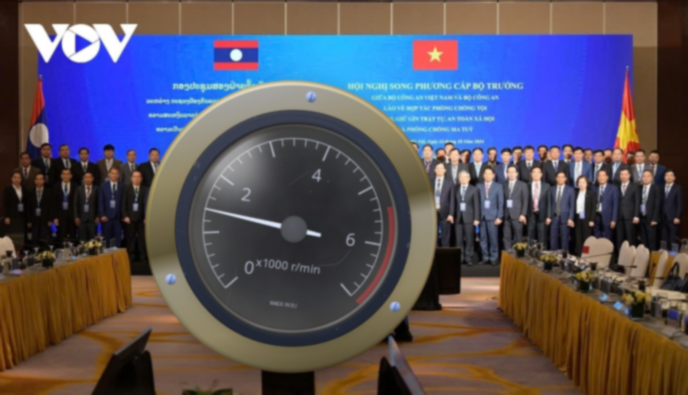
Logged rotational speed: 1400rpm
